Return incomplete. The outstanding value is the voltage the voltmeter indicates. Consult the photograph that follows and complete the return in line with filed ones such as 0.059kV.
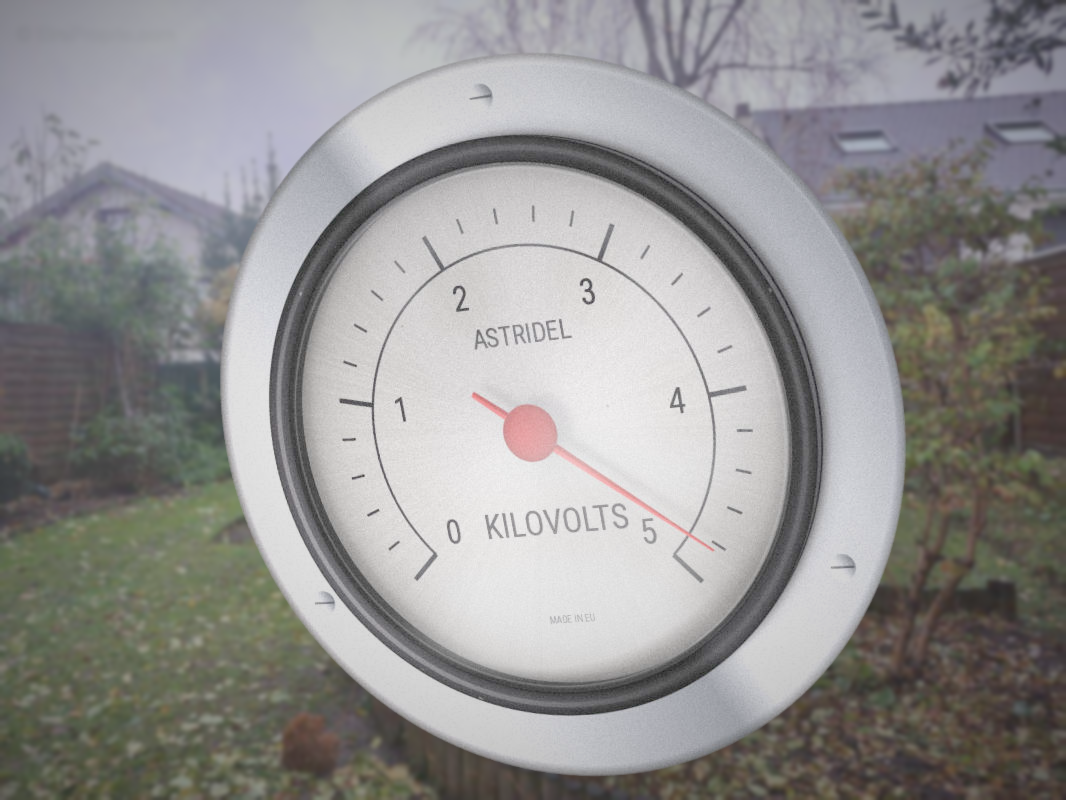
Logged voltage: 4.8kV
